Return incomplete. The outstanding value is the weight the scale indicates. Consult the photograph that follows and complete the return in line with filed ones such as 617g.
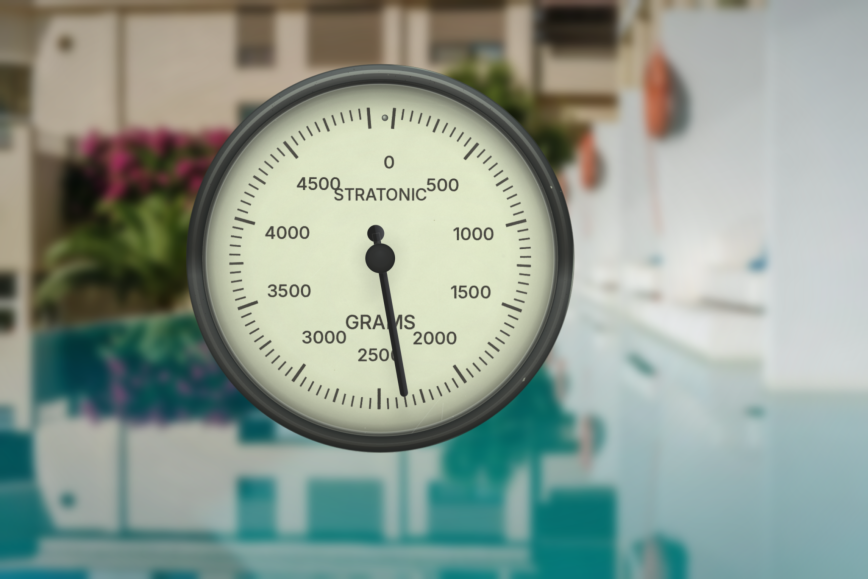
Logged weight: 2350g
